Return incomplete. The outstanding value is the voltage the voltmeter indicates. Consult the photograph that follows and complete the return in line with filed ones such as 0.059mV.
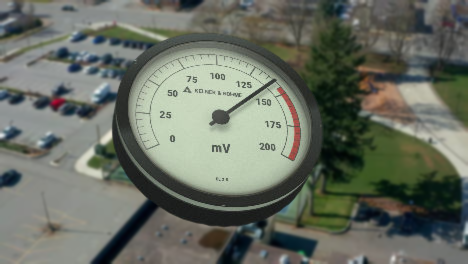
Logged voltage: 140mV
